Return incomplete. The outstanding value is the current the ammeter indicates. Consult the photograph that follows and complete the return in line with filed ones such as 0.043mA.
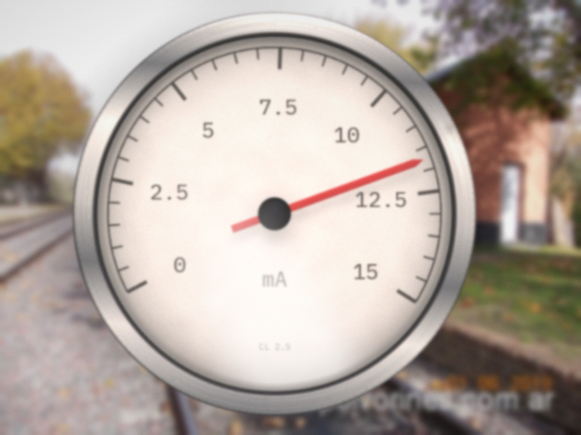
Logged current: 11.75mA
